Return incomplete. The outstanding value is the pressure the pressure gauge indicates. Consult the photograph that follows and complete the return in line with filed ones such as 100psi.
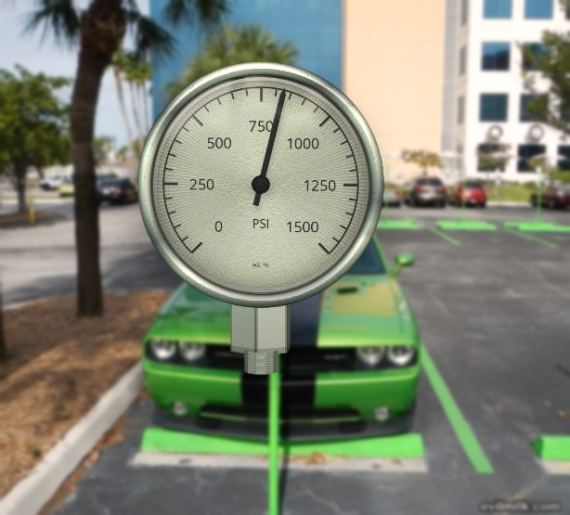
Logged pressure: 825psi
